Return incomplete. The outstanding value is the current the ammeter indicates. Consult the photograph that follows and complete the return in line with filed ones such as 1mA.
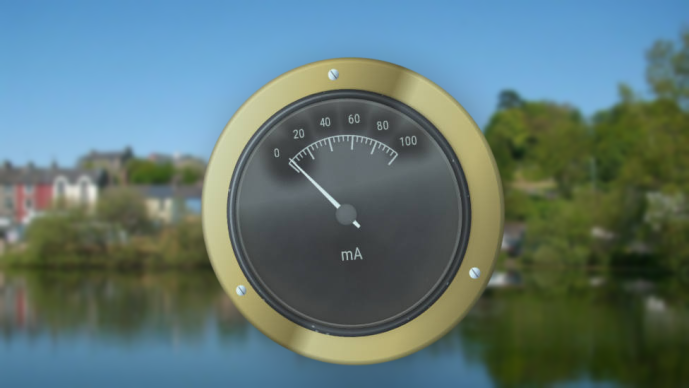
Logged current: 4mA
